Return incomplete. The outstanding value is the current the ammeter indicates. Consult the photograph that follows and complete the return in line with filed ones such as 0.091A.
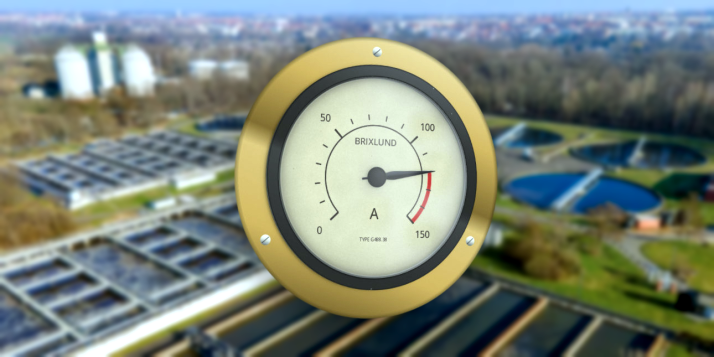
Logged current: 120A
